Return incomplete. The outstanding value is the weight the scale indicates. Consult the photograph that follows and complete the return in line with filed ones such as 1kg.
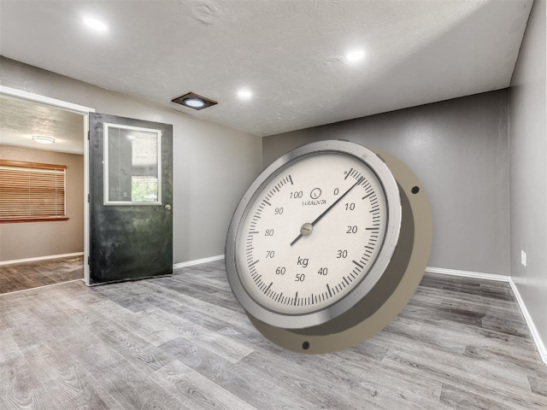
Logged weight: 5kg
